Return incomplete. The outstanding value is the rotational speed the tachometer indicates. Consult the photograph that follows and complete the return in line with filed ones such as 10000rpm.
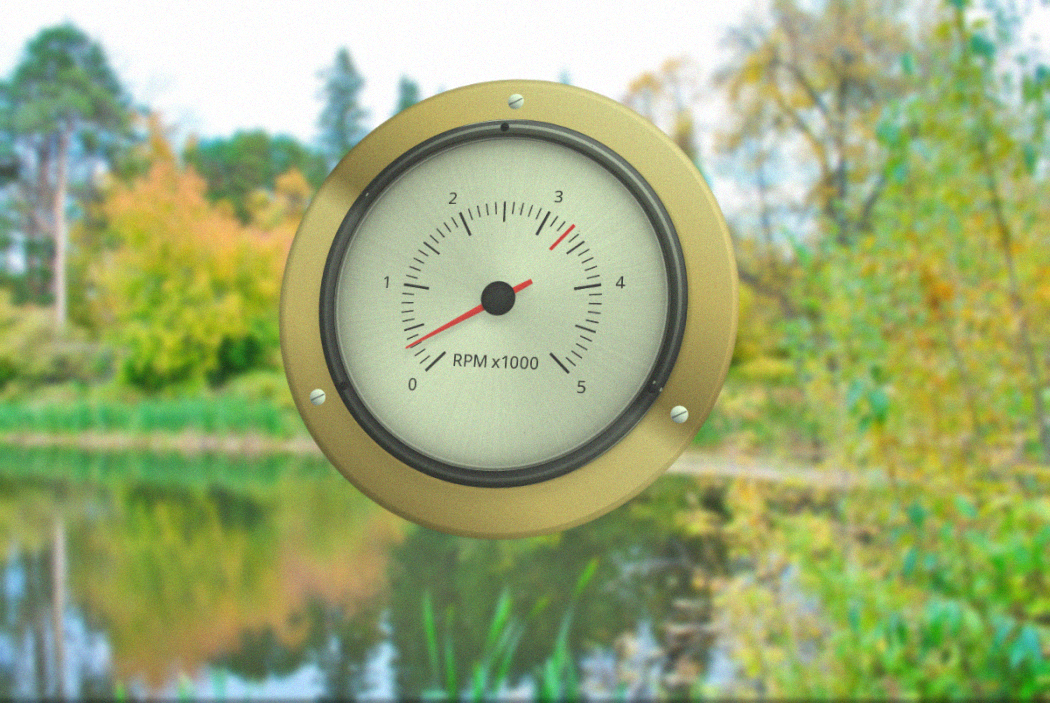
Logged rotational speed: 300rpm
